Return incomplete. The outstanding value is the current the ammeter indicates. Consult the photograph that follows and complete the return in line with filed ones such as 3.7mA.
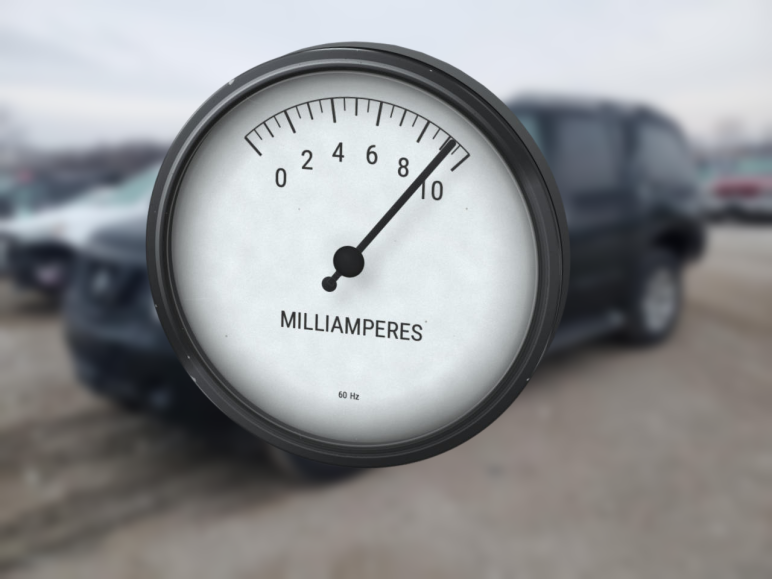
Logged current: 9.25mA
